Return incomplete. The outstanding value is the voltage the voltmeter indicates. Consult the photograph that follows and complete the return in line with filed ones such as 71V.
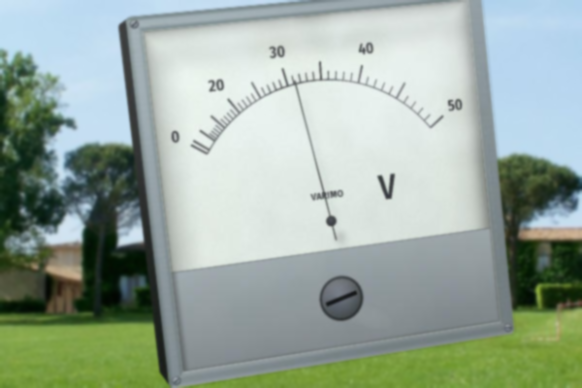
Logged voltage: 31V
